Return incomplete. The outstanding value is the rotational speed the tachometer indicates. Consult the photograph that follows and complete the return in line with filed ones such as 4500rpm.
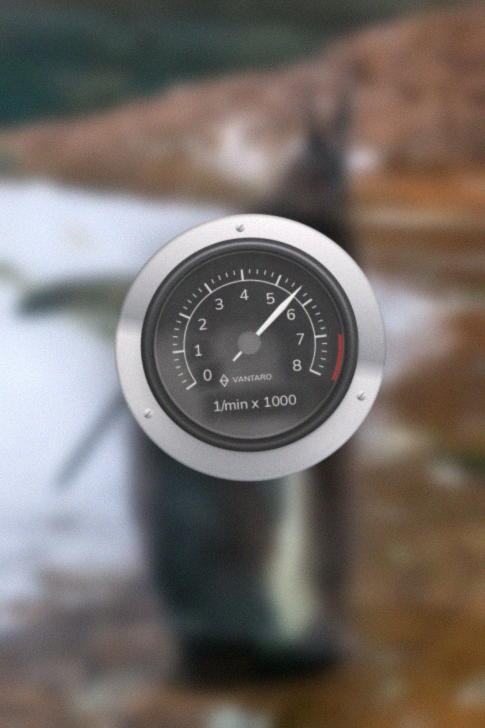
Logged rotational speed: 5600rpm
